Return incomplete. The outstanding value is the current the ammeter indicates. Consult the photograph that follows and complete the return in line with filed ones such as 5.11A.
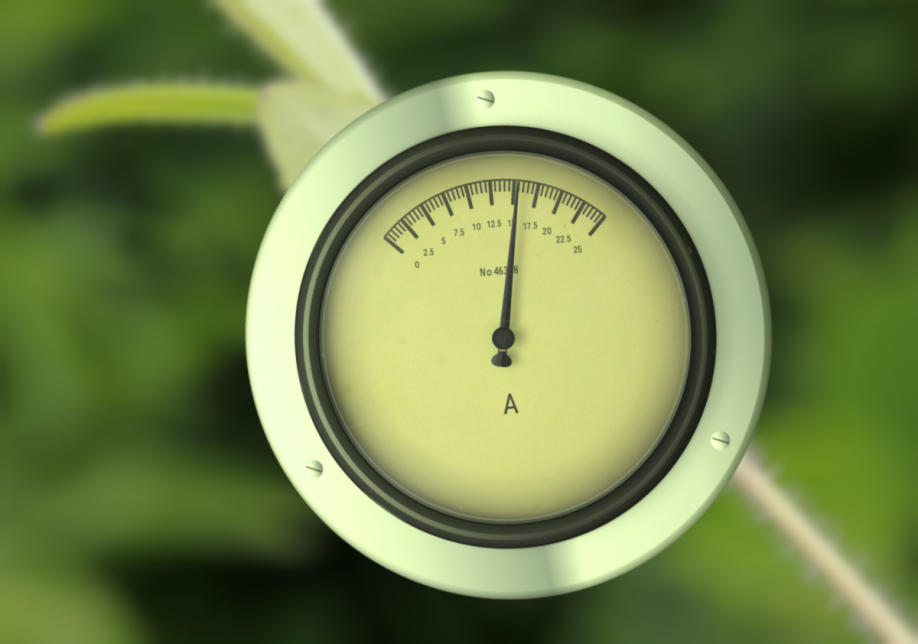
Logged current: 15.5A
